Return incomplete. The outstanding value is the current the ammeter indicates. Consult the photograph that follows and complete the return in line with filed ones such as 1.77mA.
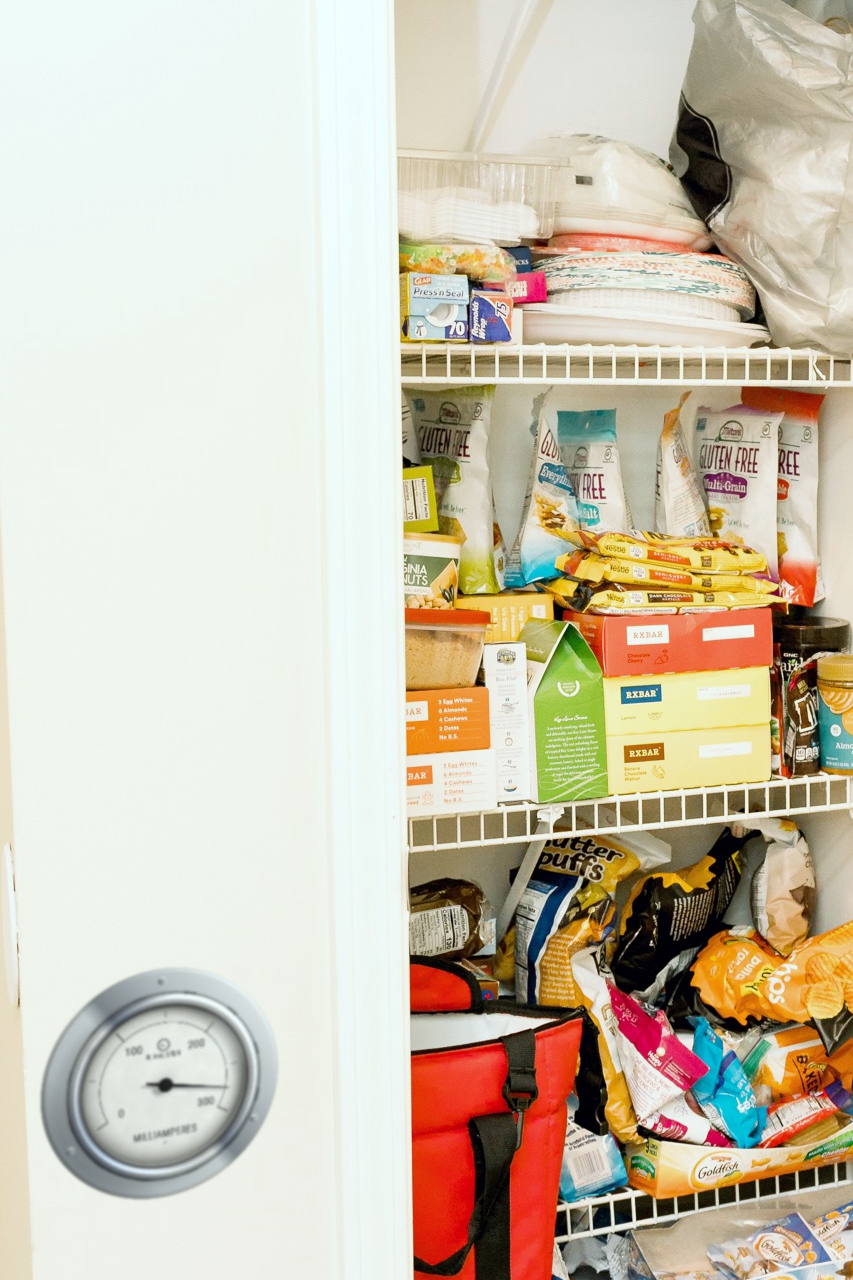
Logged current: 275mA
